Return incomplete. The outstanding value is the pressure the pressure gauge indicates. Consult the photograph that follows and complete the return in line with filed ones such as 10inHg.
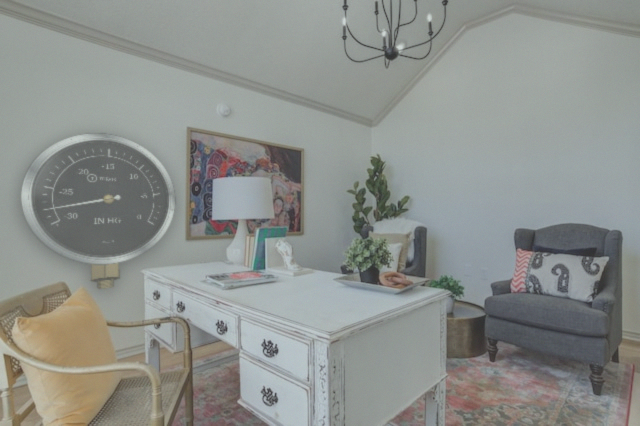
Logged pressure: -28inHg
